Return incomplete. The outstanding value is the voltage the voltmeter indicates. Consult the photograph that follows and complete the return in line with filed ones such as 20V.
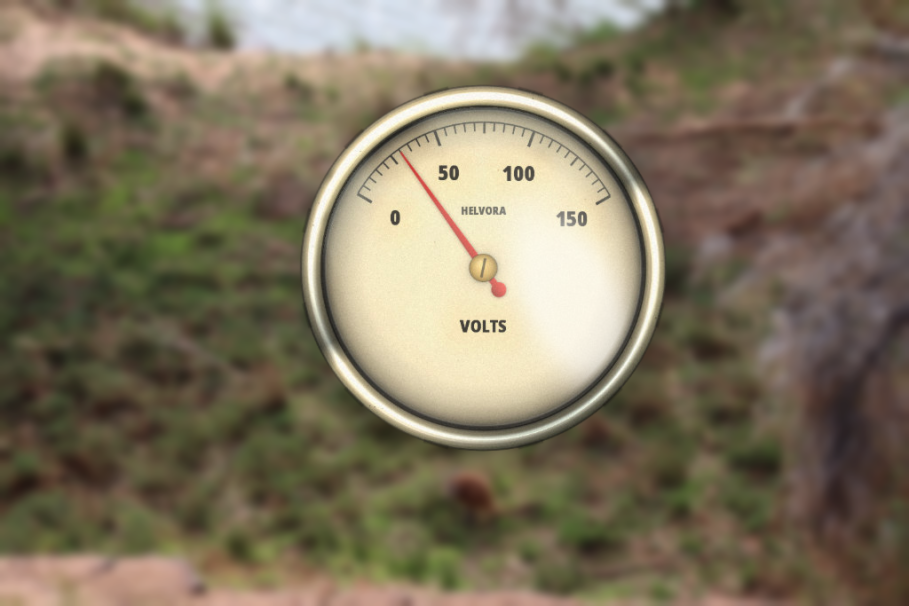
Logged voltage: 30V
